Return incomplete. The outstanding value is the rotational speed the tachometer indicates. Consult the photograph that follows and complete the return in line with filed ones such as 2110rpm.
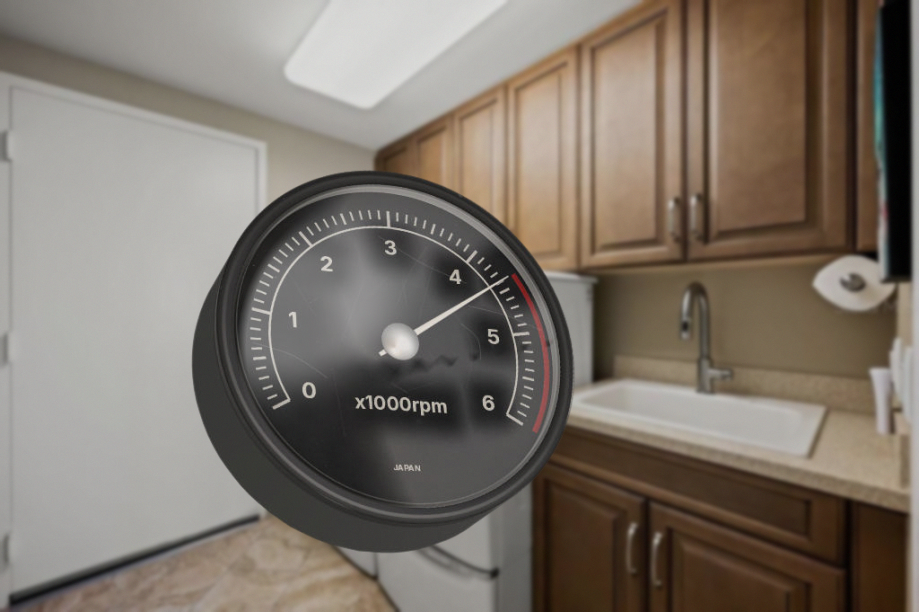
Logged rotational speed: 4400rpm
